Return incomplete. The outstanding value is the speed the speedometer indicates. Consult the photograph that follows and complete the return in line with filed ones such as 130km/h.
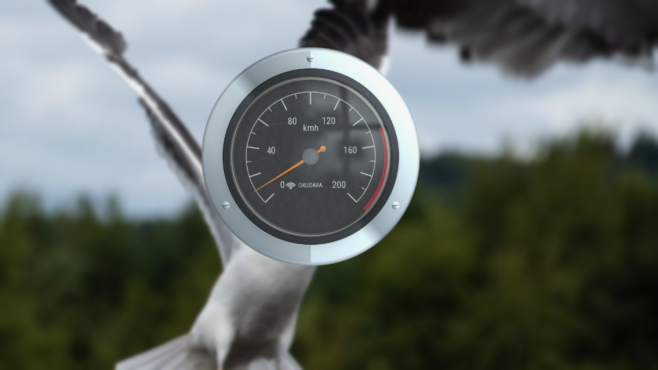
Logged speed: 10km/h
